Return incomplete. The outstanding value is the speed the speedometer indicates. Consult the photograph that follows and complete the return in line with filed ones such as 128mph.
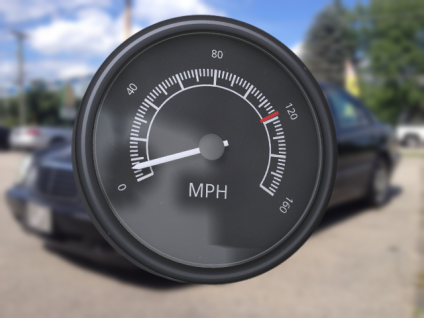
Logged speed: 6mph
